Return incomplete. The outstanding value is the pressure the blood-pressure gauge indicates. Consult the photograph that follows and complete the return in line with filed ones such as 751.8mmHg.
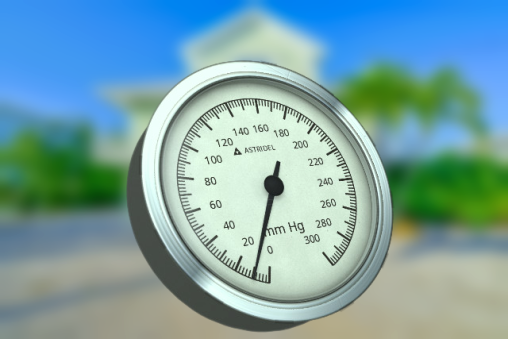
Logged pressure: 10mmHg
